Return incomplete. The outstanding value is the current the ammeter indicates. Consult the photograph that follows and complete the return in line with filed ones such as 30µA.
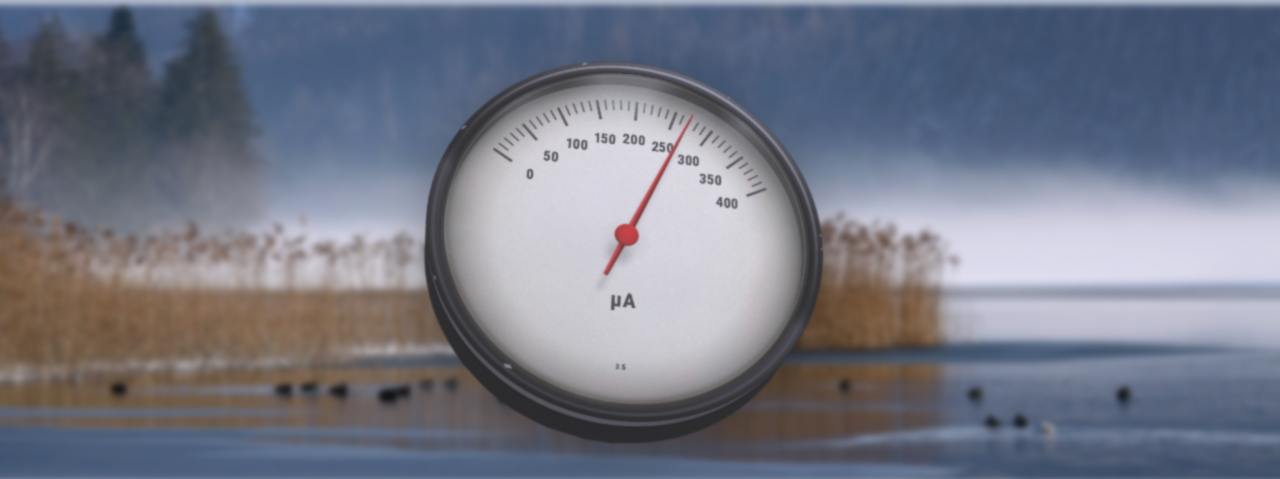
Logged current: 270µA
